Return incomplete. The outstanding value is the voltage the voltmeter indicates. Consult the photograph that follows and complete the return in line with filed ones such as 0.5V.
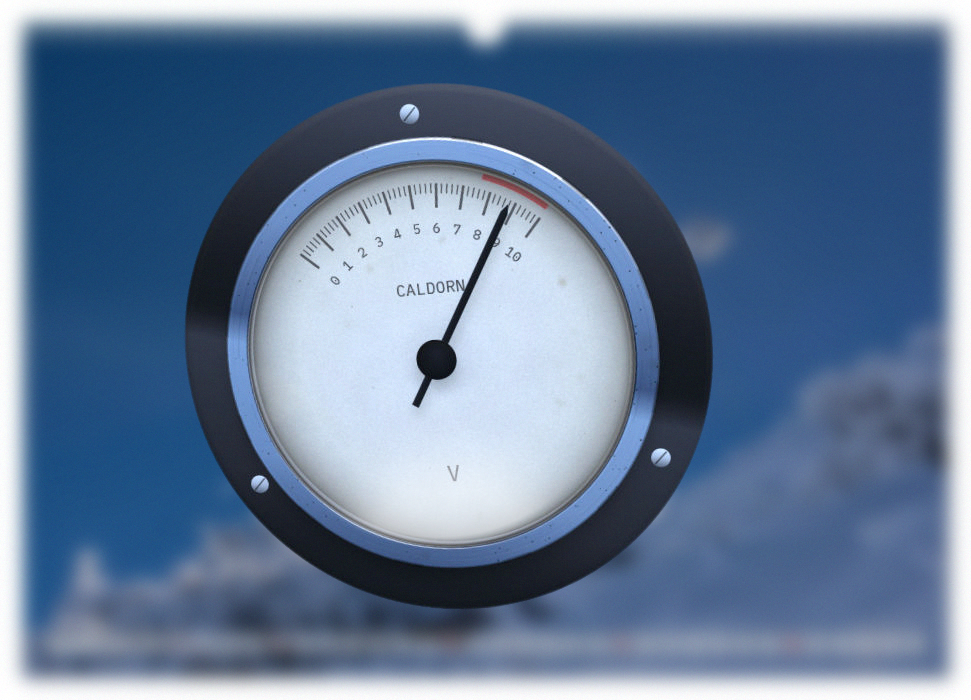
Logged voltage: 8.8V
